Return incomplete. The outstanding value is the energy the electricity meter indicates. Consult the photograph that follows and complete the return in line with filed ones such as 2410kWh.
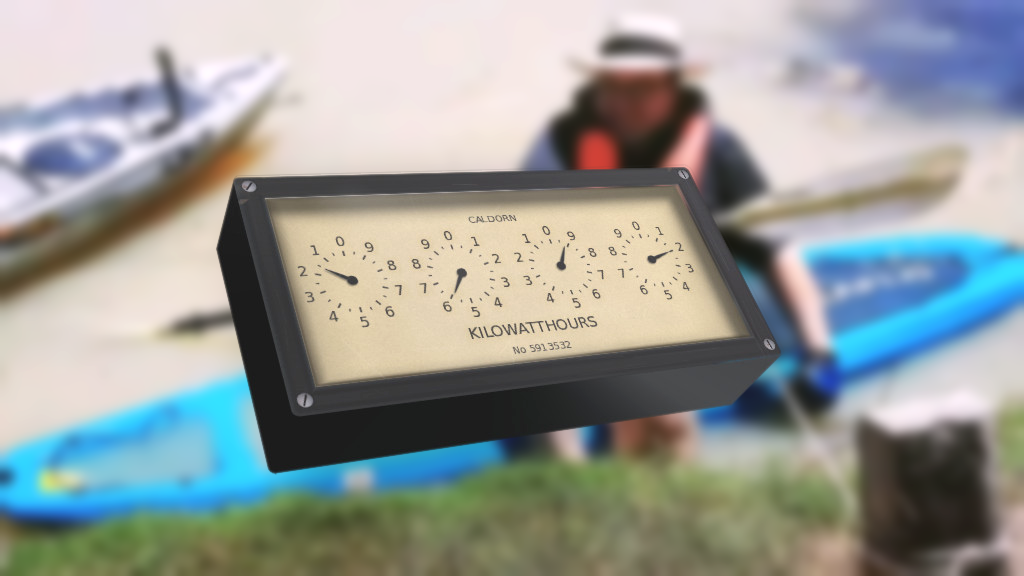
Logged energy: 1592kWh
